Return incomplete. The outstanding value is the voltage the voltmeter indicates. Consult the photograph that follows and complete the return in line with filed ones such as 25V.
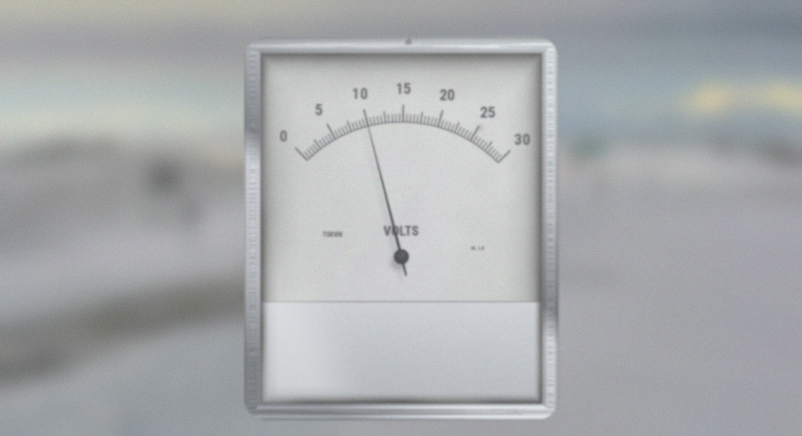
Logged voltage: 10V
